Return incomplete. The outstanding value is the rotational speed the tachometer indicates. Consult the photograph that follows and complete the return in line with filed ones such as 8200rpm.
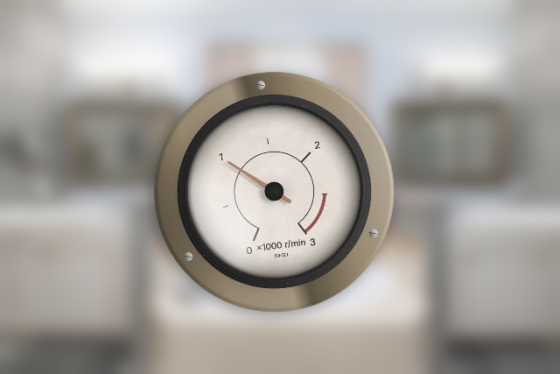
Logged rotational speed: 1000rpm
